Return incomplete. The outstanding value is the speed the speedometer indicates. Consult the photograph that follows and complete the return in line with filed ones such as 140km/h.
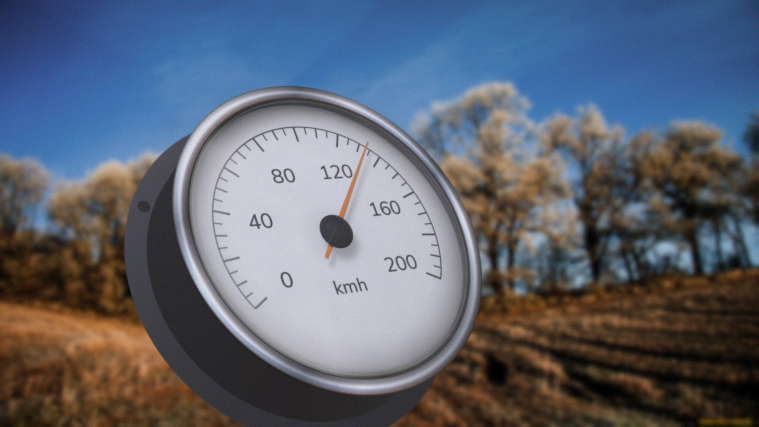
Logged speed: 132.5km/h
